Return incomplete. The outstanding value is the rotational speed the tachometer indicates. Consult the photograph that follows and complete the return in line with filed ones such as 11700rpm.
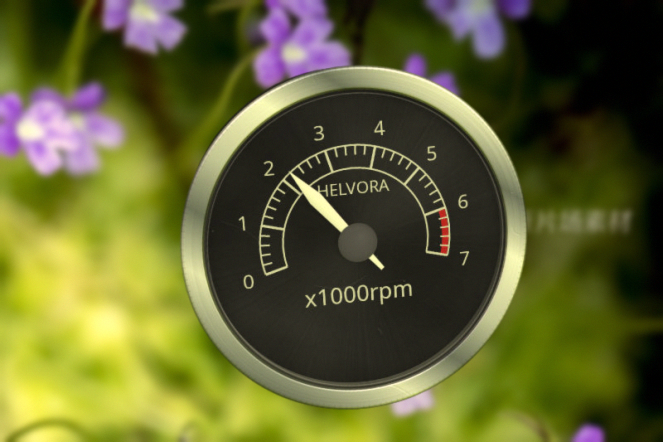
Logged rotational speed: 2200rpm
